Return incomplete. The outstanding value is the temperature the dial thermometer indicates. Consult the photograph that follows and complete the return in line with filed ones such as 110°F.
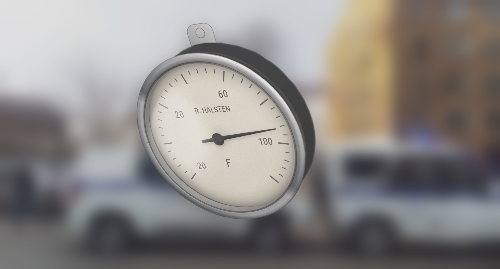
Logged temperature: 92°F
